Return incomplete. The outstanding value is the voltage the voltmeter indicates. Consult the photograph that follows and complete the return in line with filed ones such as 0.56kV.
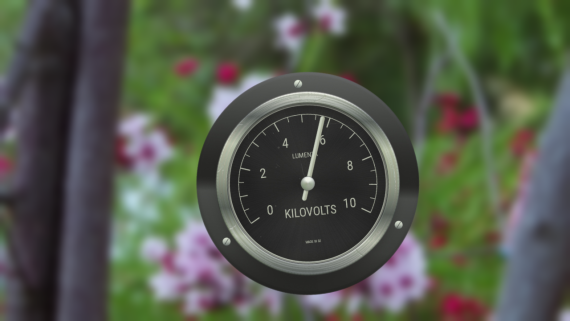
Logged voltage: 5.75kV
